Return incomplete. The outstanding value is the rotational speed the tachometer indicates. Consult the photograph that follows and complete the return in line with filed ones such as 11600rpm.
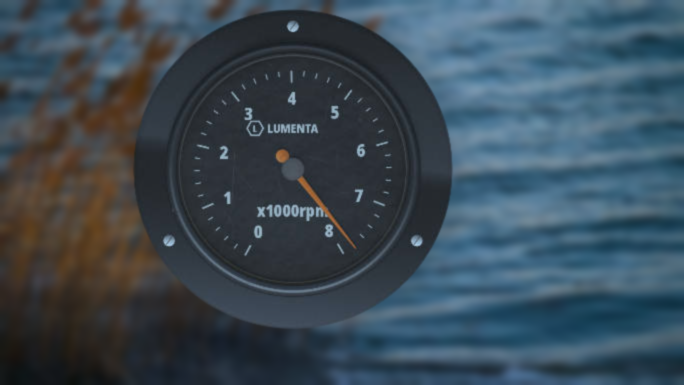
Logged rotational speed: 7800rpm
